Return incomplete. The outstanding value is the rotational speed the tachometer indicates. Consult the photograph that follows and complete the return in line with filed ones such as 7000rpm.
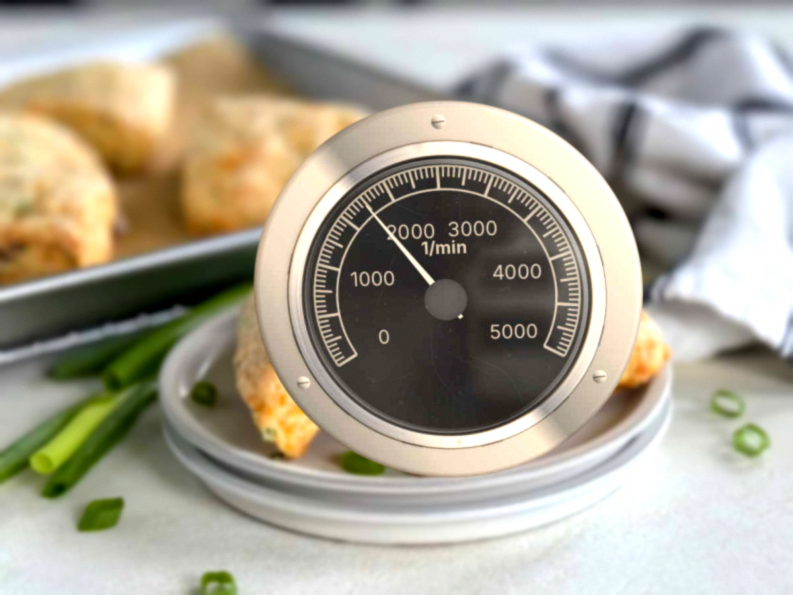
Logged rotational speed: 1750rpm
